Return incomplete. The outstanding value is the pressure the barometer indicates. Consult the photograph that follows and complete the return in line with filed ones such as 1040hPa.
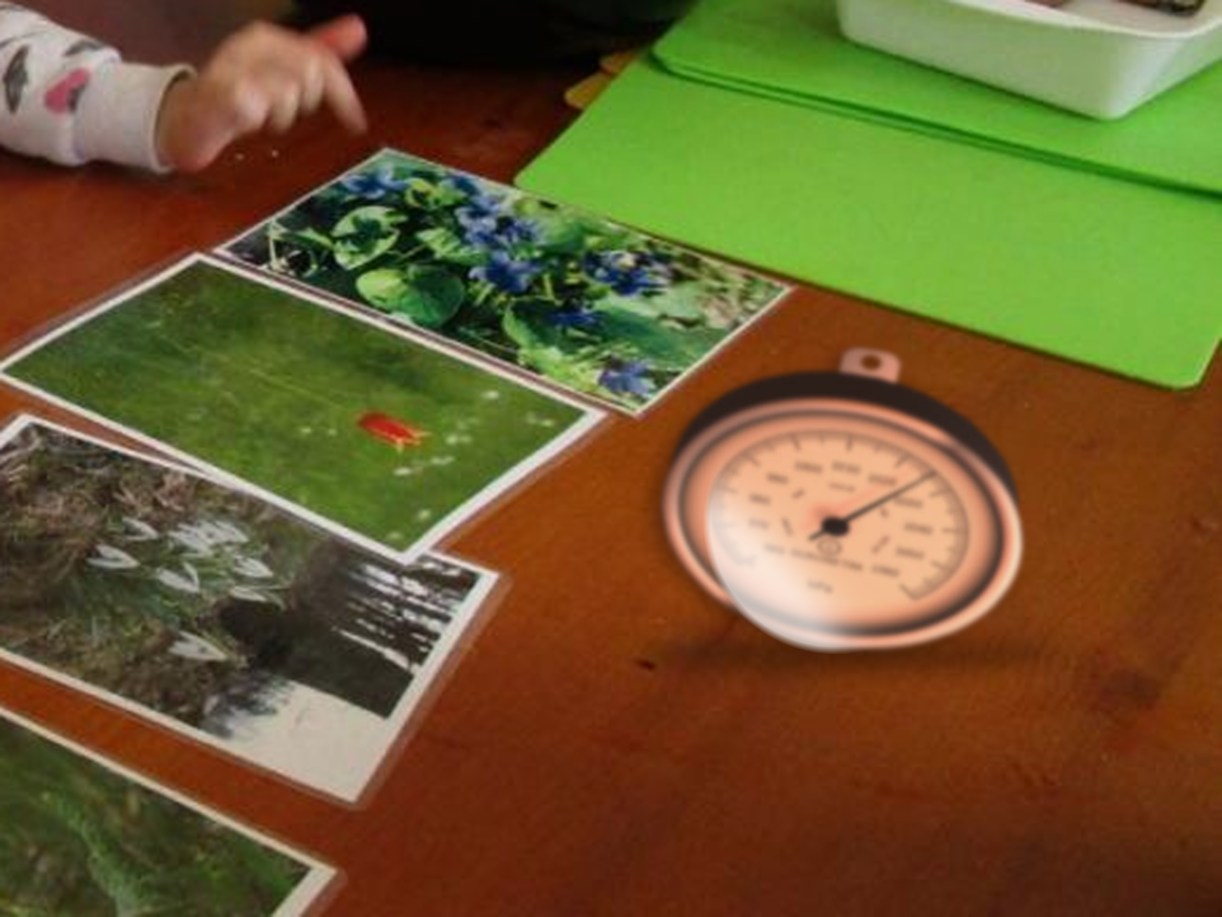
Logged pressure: 1025hPa
